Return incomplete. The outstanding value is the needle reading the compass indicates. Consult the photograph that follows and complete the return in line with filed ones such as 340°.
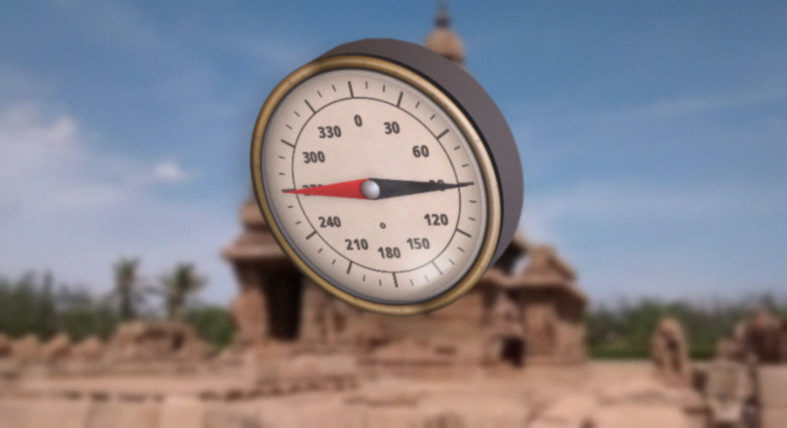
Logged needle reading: 270°
